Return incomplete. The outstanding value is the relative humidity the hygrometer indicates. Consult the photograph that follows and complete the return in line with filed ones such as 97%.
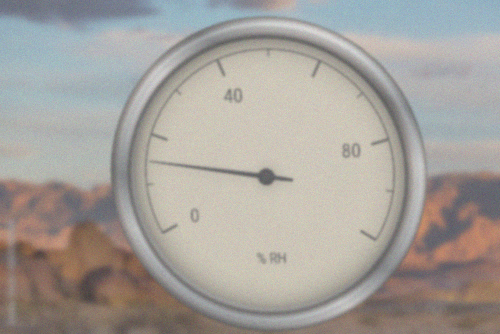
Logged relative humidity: 15%
